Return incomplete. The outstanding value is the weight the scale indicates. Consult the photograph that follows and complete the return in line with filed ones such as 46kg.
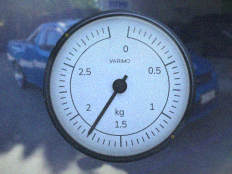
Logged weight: 1.8kg
